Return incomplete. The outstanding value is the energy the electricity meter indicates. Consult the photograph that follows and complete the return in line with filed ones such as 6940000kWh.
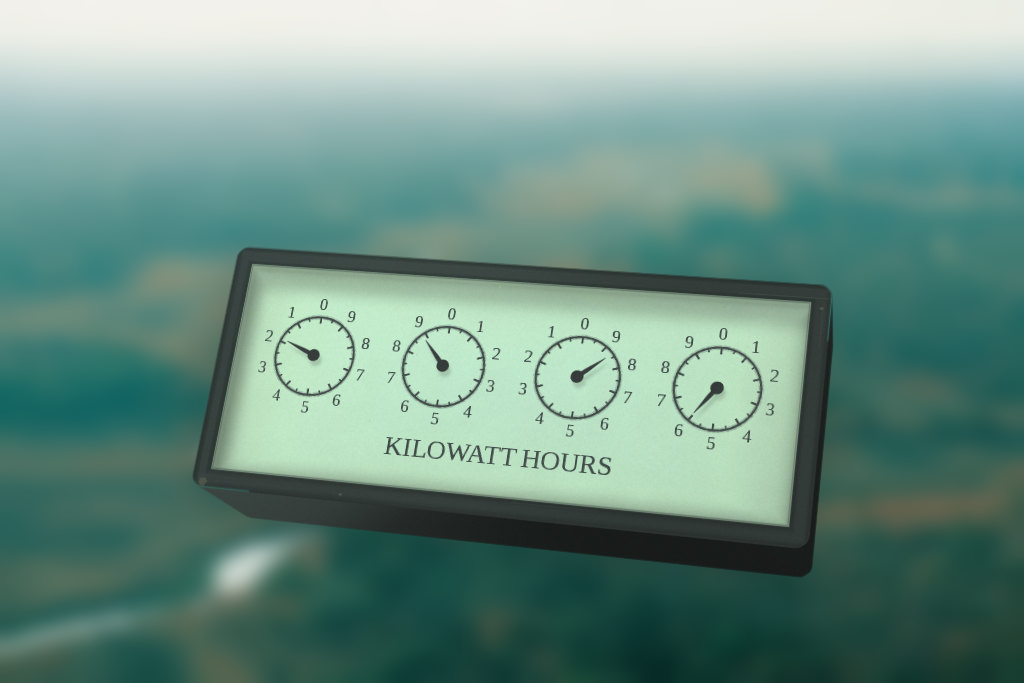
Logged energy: 1886kWh
